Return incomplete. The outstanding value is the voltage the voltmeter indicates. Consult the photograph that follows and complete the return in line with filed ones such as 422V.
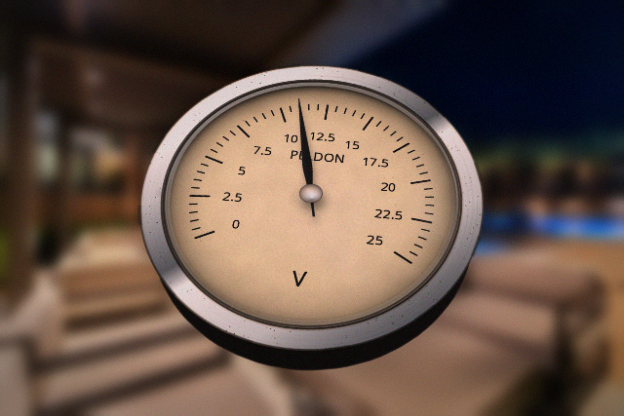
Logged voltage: 11V
